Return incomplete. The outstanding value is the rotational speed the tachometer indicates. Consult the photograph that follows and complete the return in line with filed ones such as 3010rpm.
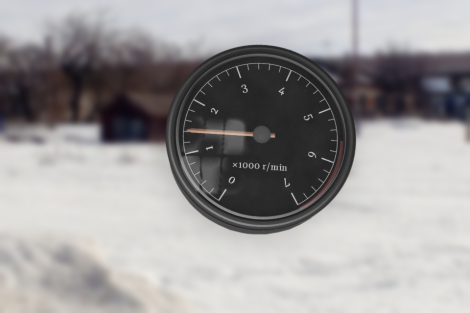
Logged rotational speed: 1400rpm
